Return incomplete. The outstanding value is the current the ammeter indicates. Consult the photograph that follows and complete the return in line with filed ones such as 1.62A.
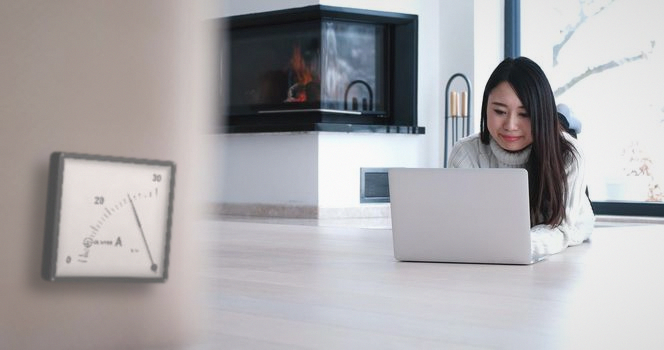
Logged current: 25A
